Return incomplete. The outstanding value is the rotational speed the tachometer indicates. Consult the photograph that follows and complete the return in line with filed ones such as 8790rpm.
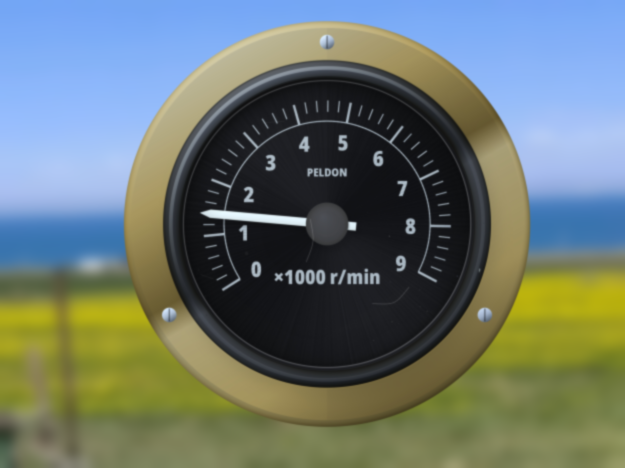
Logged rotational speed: 1400rpm
